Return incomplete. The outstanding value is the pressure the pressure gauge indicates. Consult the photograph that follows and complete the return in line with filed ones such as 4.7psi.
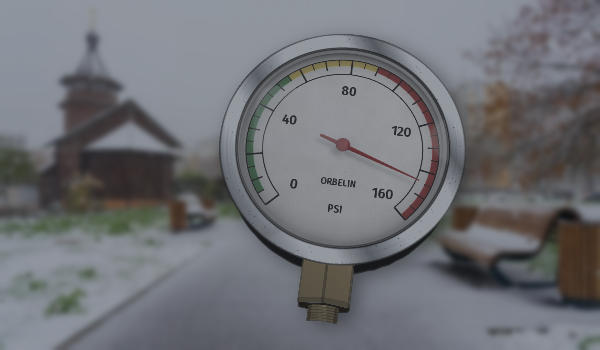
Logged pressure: 145psi
